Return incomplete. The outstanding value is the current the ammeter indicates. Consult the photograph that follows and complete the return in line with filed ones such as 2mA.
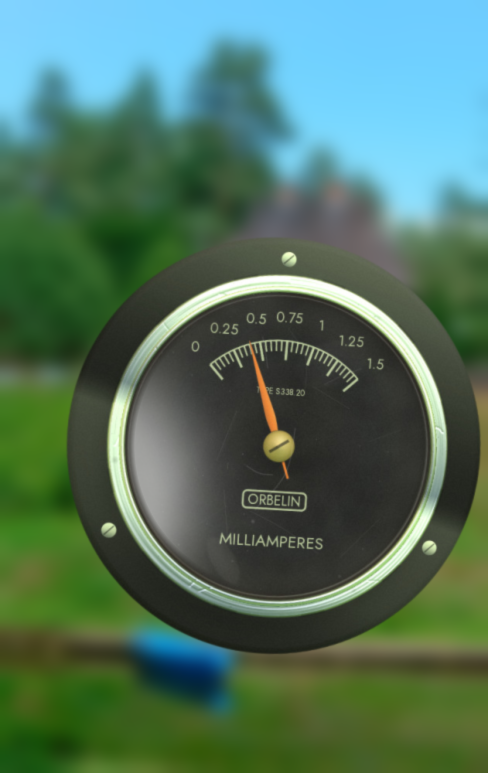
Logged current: 0.4mA
